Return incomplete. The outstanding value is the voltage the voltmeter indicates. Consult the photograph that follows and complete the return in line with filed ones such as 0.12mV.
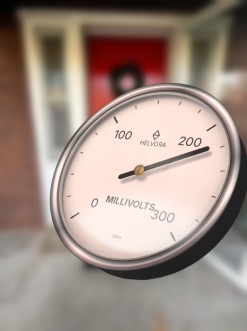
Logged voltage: 220mV
